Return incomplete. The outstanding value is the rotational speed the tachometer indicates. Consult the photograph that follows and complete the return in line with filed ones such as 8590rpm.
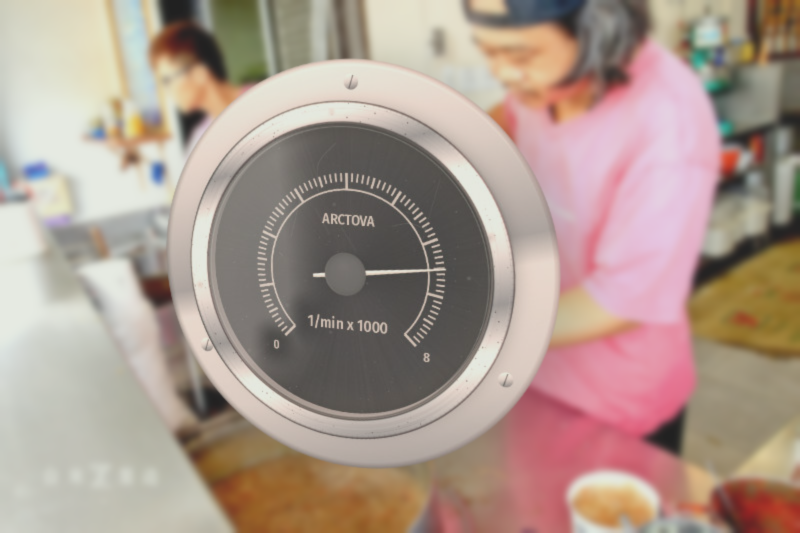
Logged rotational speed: 6500rpm
